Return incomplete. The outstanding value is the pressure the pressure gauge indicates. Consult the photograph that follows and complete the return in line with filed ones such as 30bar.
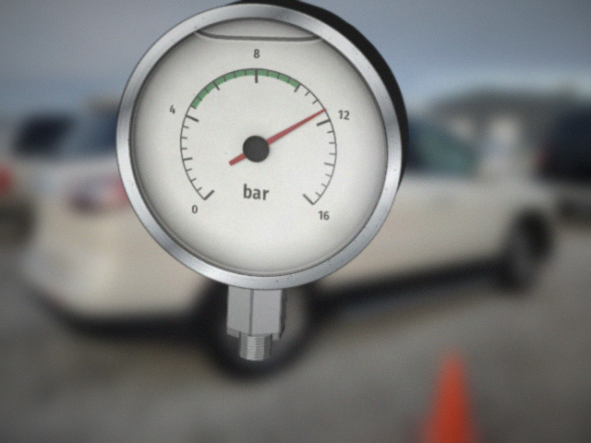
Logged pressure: 11.5bar
